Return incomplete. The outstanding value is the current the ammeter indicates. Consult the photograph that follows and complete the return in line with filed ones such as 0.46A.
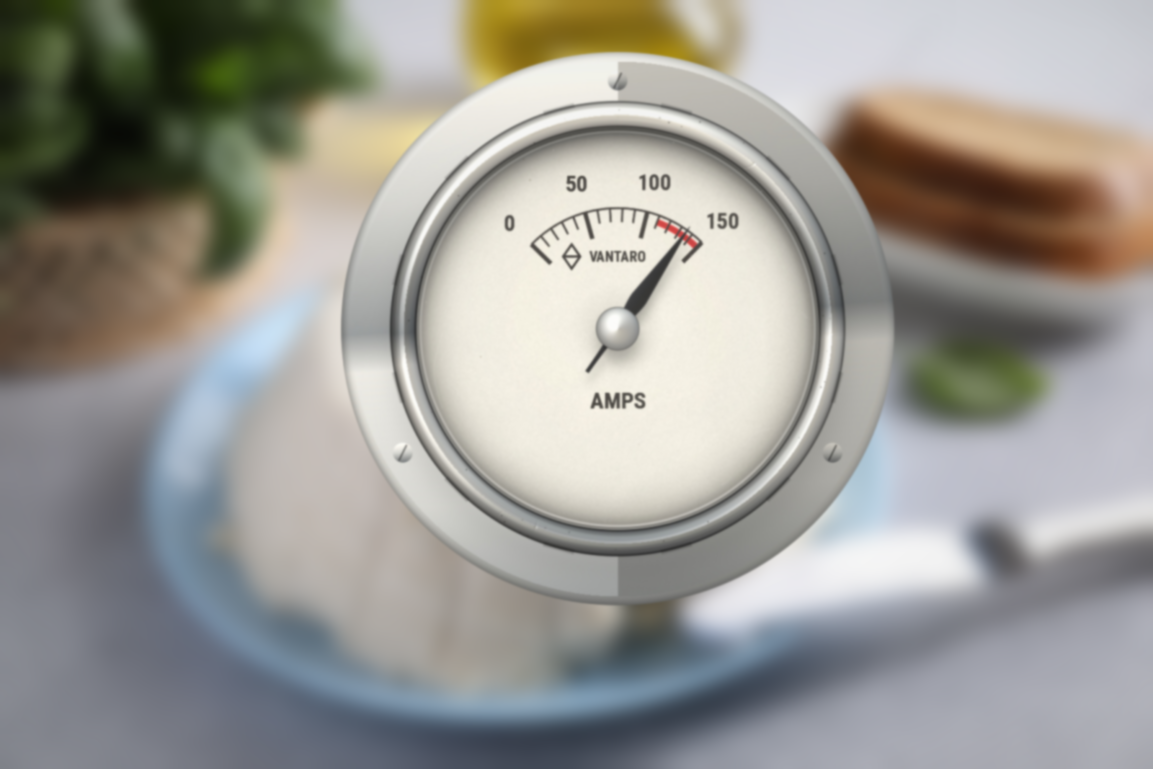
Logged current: 135A
